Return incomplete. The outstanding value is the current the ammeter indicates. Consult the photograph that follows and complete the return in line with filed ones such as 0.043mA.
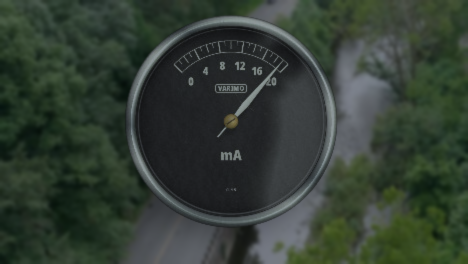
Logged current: 19mA
